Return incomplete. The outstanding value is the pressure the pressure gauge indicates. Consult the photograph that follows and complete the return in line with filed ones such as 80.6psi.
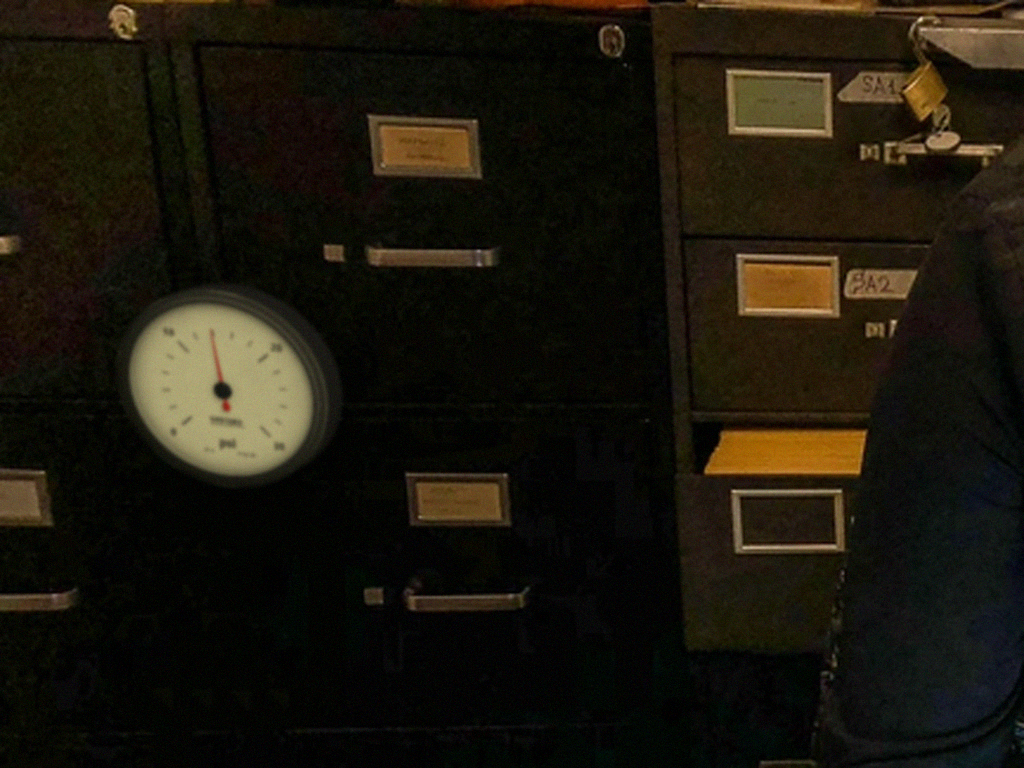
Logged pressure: 14psi
